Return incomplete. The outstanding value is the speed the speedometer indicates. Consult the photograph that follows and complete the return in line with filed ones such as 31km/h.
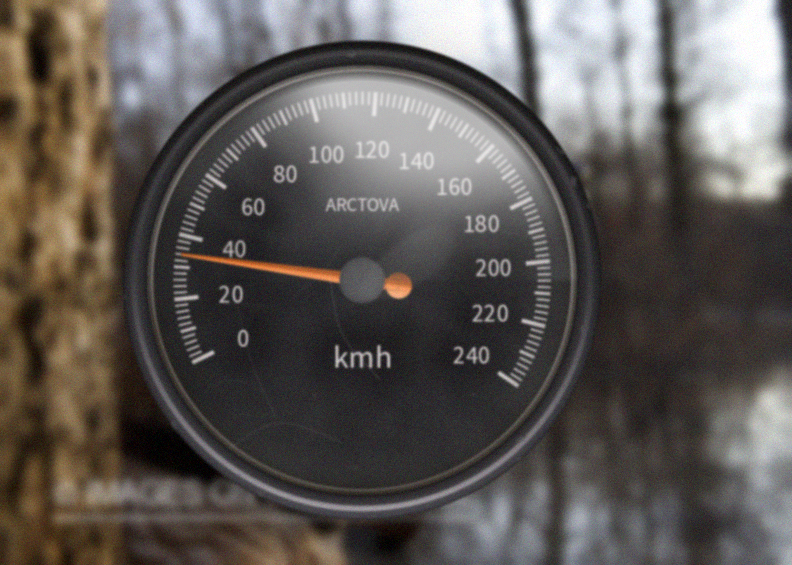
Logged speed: 34km/h
